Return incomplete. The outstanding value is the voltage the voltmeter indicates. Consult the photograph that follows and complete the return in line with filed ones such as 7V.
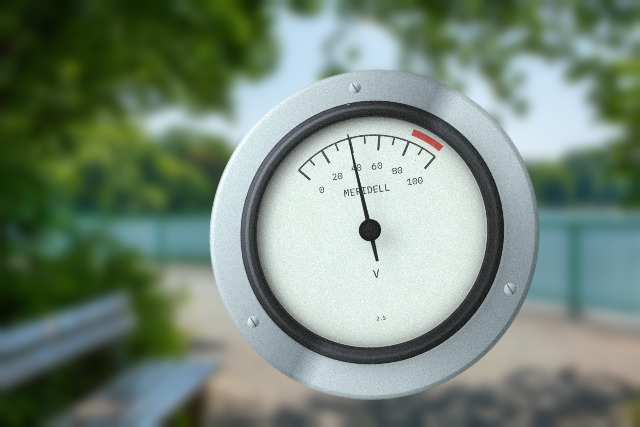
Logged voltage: 40V
